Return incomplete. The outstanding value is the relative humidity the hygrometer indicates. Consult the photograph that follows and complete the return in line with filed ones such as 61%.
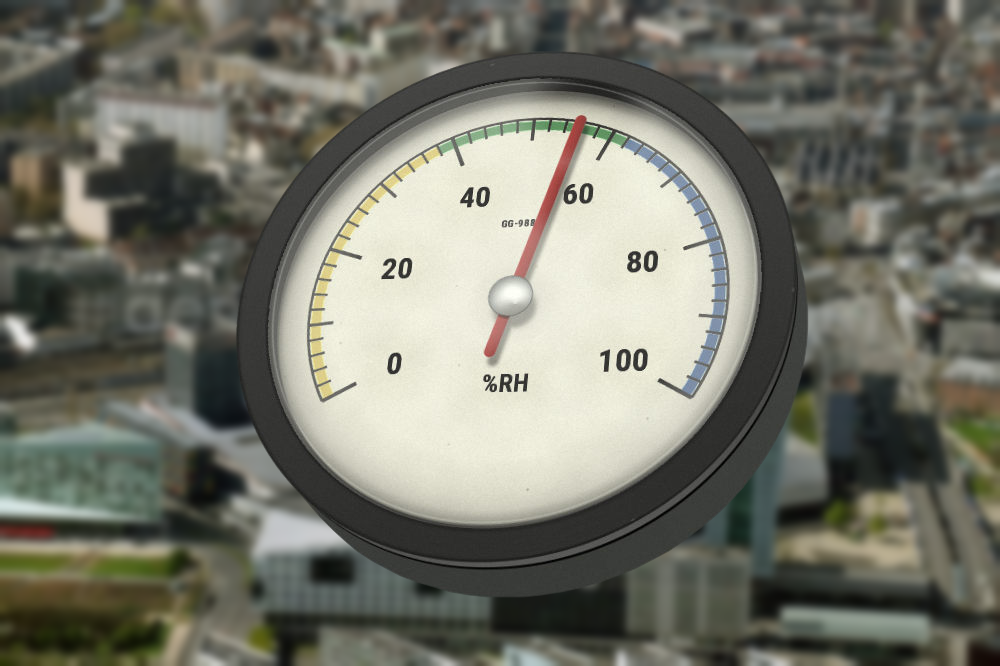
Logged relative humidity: 56%
